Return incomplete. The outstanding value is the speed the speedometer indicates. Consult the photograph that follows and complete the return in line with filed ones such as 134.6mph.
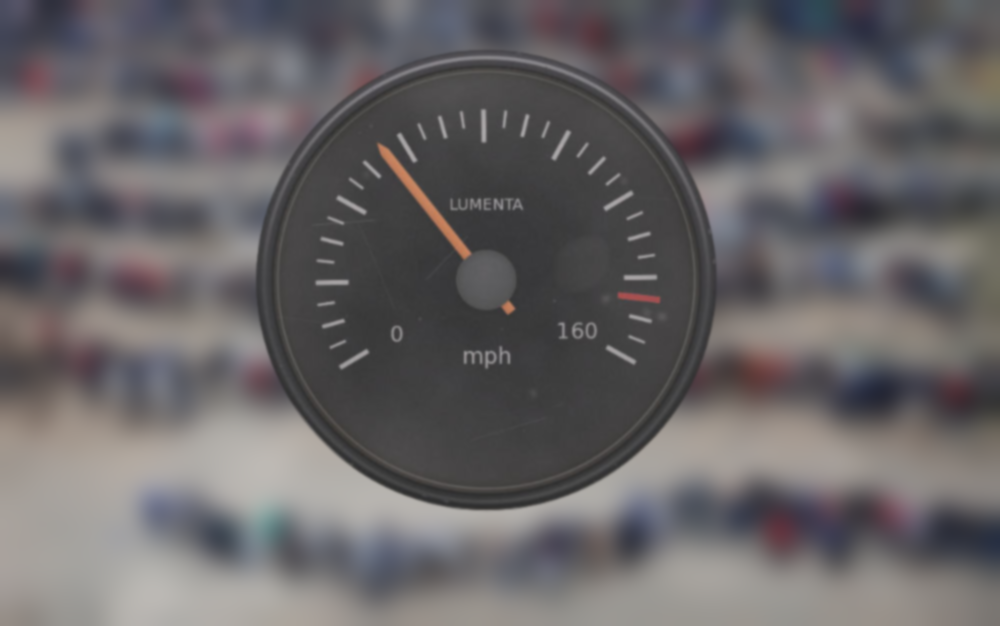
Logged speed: 55mph
